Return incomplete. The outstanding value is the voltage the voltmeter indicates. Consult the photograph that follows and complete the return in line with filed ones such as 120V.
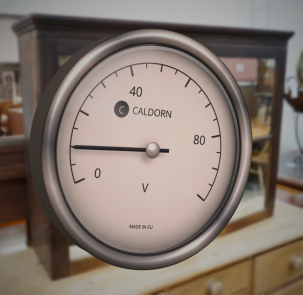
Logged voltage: 10V
